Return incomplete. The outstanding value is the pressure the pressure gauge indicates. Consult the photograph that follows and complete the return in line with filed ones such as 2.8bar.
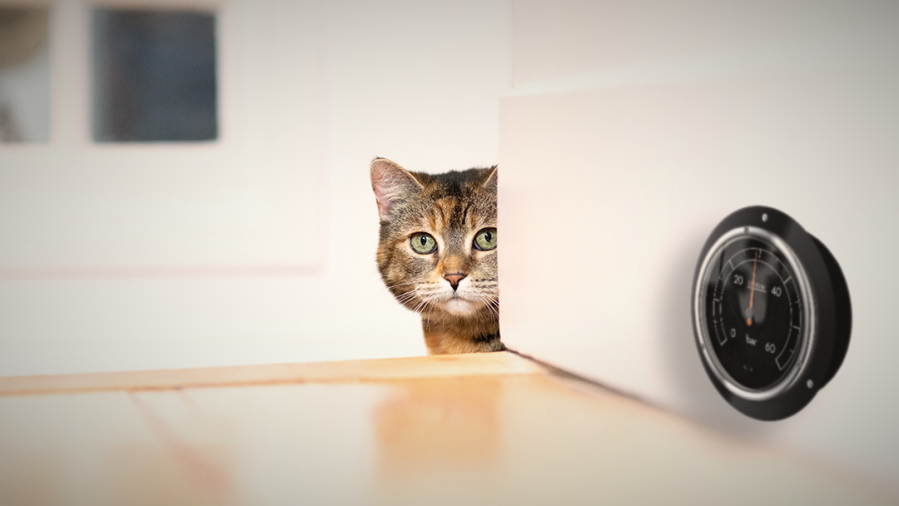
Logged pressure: 30bar
